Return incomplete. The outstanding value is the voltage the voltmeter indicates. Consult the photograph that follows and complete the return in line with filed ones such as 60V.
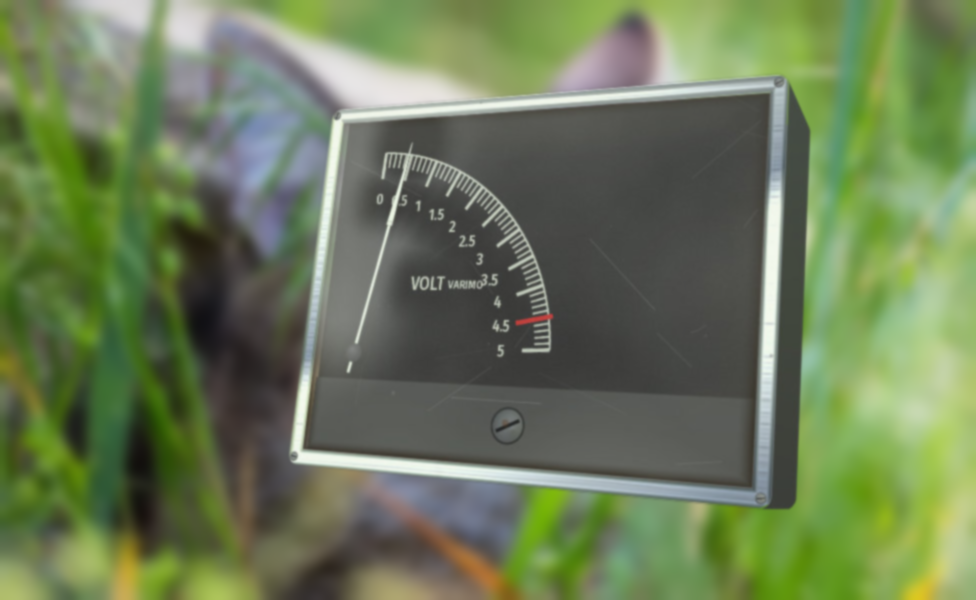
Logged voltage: 0.5V
